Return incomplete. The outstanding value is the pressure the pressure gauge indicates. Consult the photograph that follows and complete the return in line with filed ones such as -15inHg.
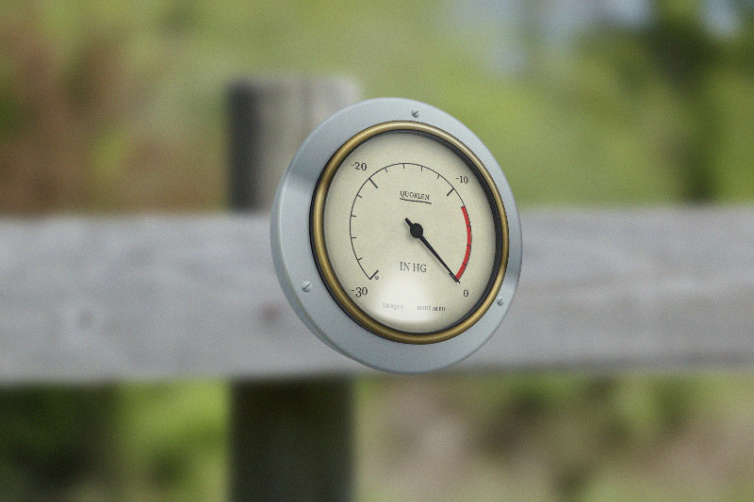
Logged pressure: 0inHg
